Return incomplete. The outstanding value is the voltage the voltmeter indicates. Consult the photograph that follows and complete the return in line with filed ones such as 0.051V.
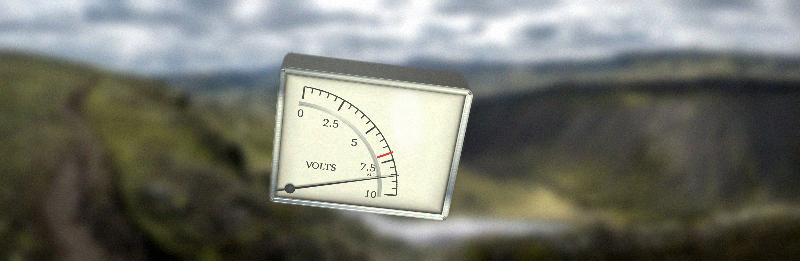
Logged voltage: 8.5V
